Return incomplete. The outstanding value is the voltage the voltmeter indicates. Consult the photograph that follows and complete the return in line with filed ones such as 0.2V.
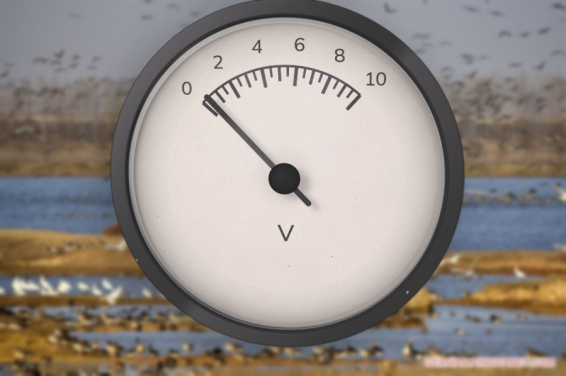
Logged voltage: 0.5V
